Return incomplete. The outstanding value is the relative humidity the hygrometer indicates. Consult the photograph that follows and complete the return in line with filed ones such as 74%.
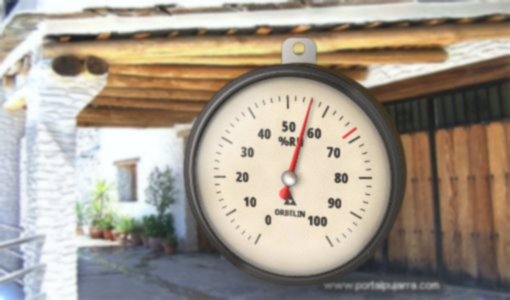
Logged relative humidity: 56%
